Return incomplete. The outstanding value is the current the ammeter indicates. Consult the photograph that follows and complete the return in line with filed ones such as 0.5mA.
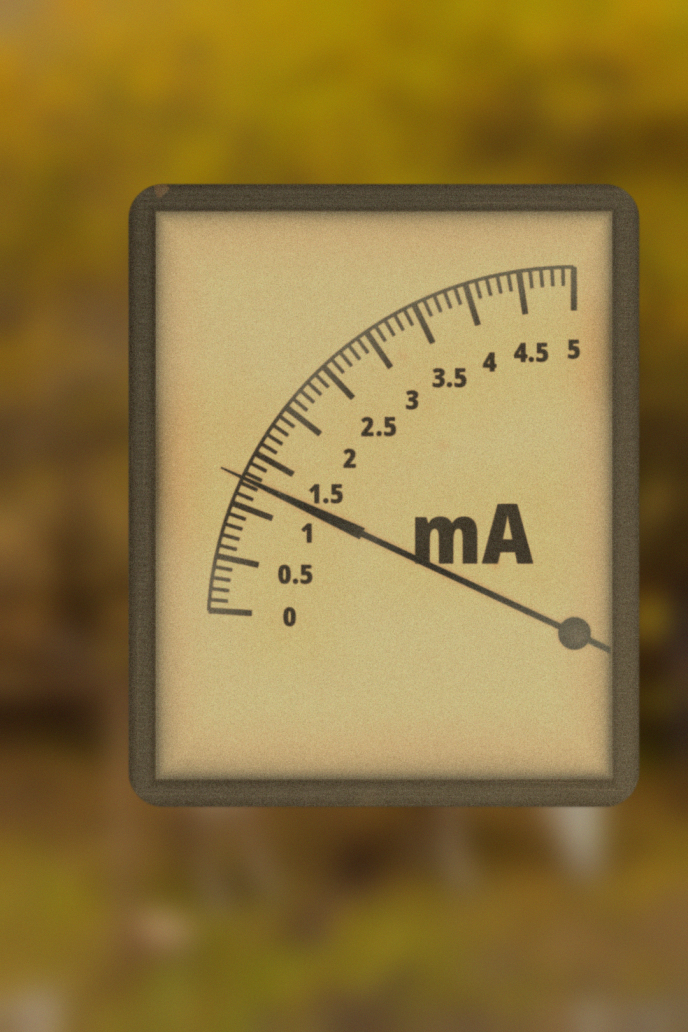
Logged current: 1.25mA
